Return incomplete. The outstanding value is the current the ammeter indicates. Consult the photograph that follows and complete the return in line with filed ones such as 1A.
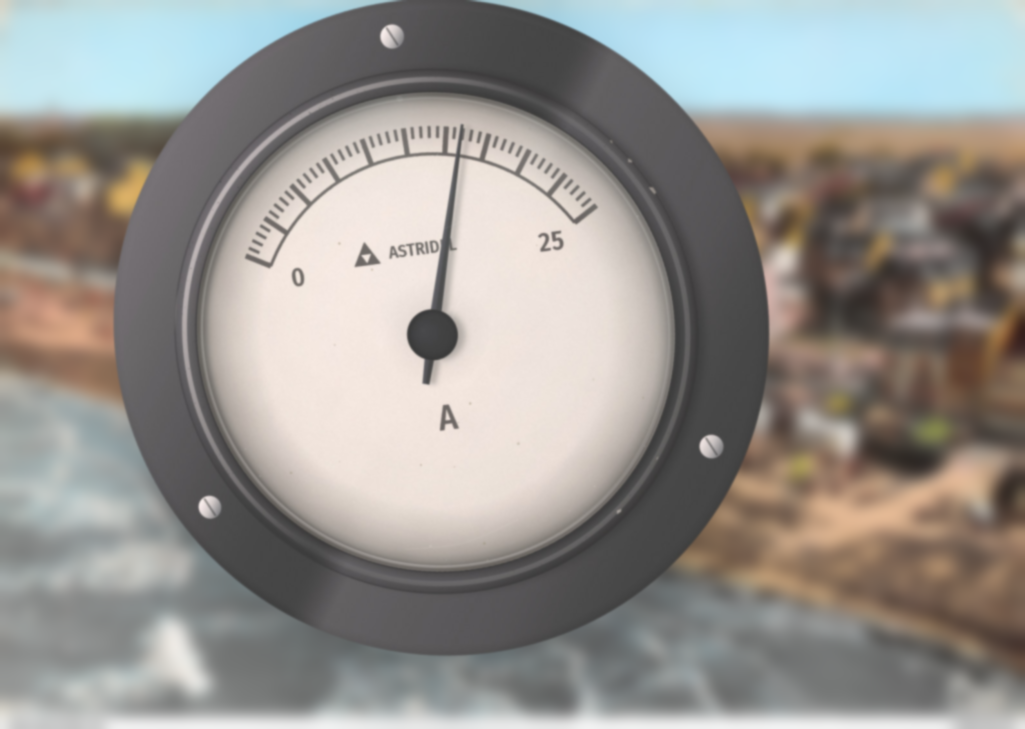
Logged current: 16A
